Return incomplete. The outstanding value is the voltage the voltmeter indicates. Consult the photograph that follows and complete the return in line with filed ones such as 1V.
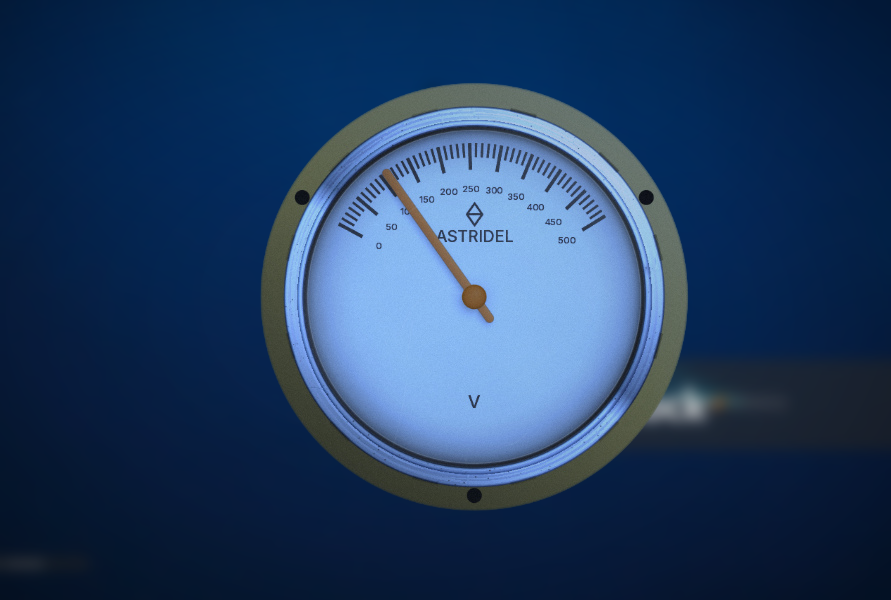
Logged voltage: 110V
